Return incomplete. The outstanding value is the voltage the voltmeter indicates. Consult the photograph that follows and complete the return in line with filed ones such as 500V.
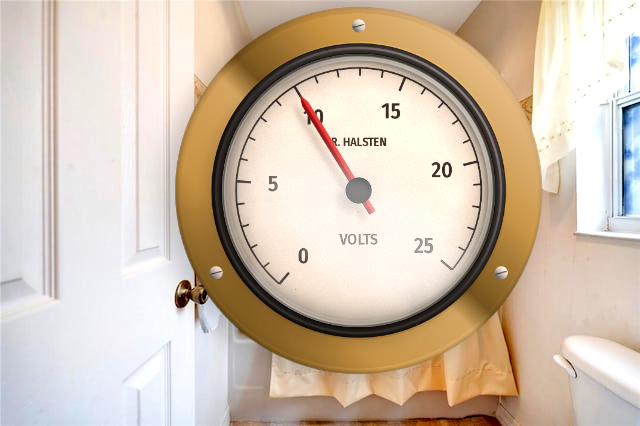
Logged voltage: 10V
